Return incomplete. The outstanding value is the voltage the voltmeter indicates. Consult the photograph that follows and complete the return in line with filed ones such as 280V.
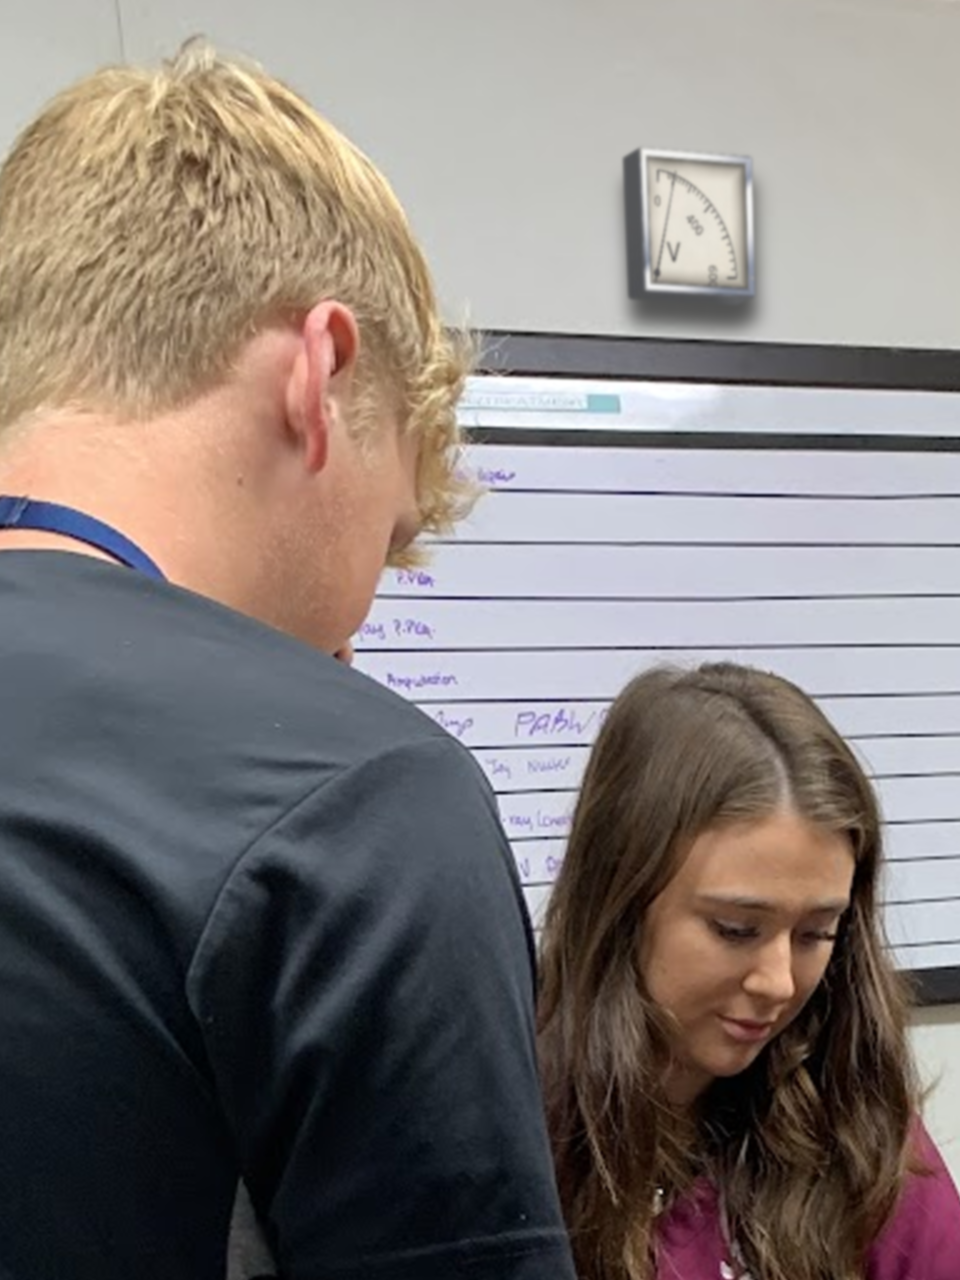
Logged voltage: 200V
